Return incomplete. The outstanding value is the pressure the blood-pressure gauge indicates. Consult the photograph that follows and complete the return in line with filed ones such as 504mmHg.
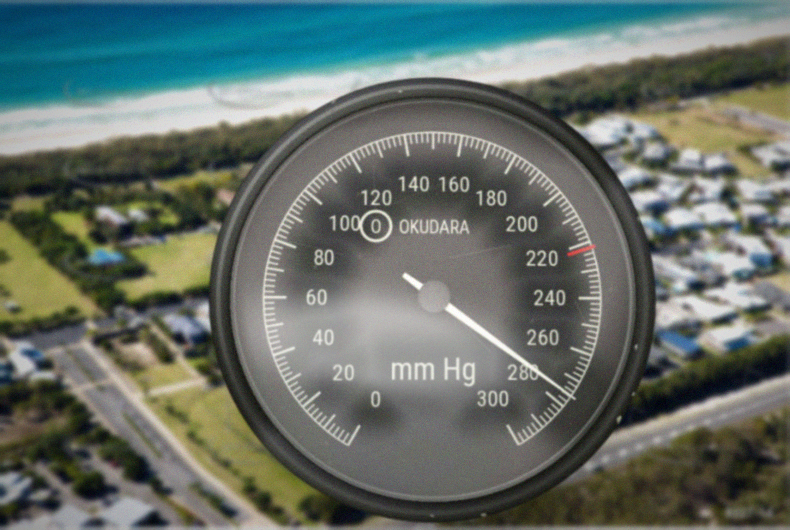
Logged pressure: 276mmHg
